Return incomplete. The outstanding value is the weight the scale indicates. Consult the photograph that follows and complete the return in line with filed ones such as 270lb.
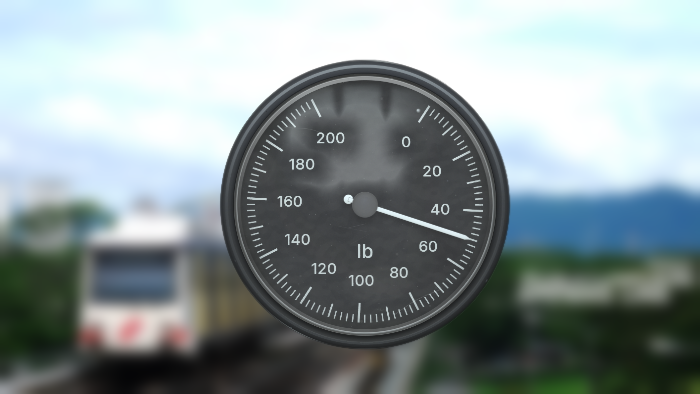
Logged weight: 50lb
